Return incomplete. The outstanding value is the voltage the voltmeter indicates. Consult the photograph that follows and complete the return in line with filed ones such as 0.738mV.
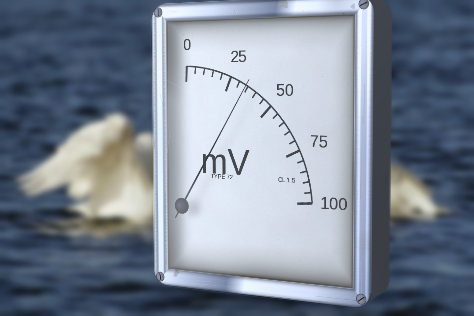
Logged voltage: 35mV
